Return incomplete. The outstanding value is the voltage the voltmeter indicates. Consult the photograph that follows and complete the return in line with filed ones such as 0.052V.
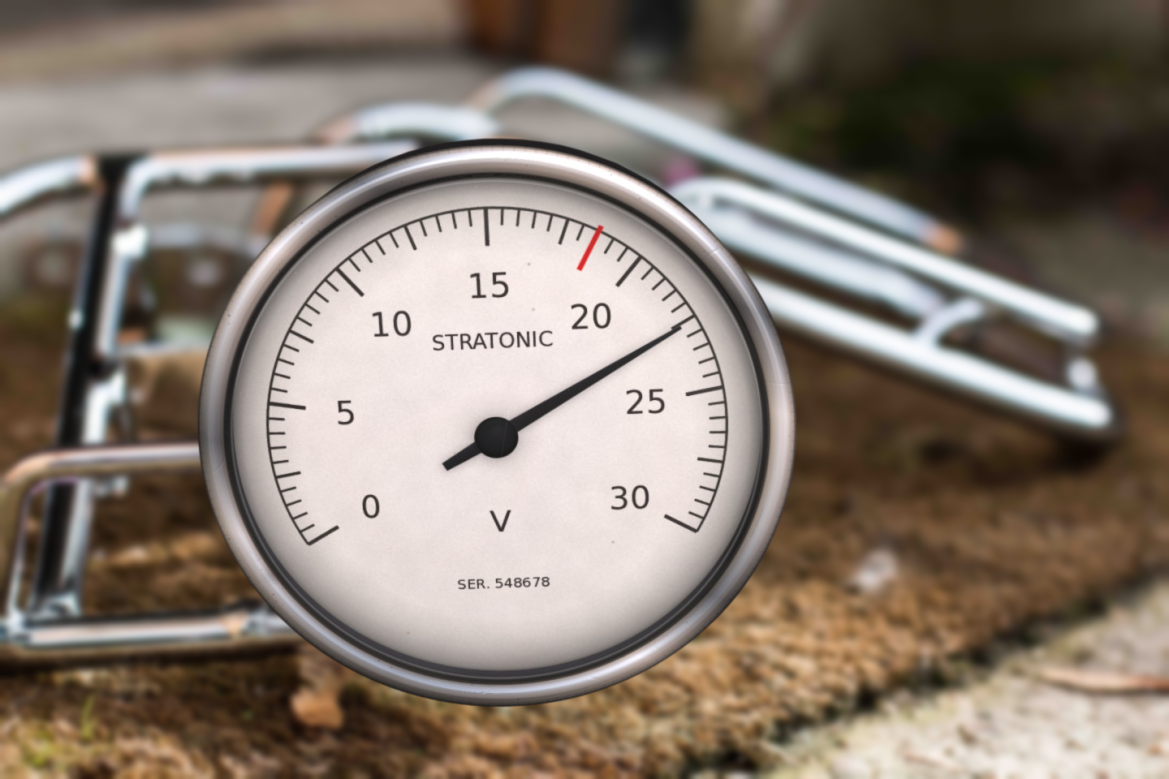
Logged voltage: 22.5V
